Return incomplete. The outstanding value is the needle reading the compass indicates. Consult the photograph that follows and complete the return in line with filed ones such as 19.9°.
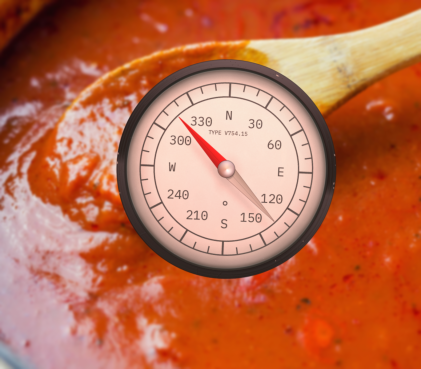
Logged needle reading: 315°
